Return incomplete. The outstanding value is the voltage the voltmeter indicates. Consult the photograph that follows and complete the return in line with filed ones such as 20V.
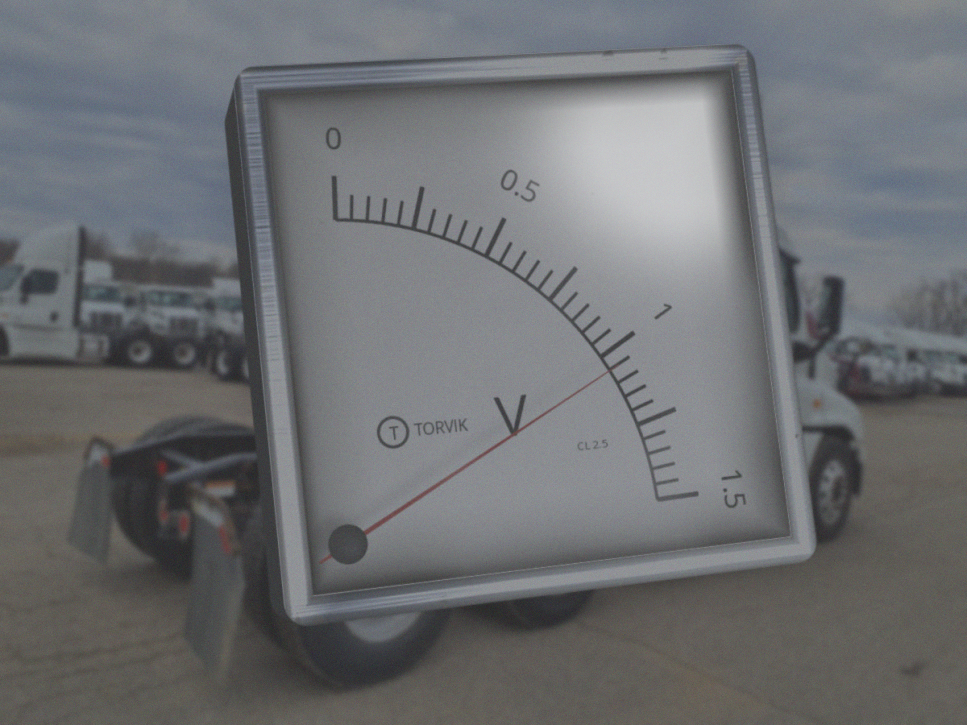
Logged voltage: 1.05V
